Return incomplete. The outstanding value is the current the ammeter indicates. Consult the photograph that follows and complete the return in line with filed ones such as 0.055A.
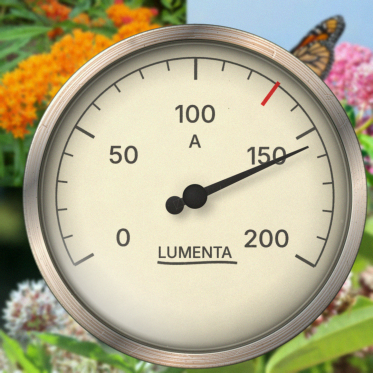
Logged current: 155A
